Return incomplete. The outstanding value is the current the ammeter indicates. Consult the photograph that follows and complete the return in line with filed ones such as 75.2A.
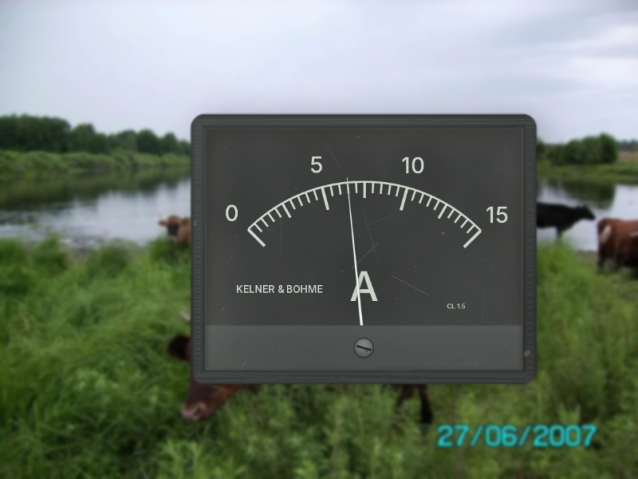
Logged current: 6.5A
